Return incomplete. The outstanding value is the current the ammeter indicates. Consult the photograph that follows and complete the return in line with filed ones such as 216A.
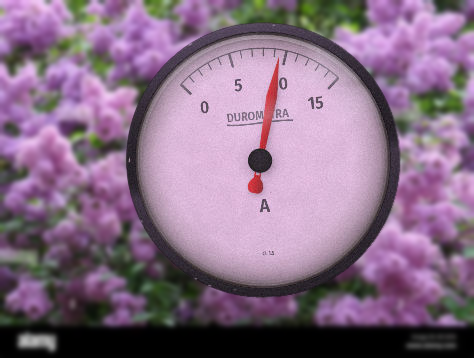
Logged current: 9.5A
